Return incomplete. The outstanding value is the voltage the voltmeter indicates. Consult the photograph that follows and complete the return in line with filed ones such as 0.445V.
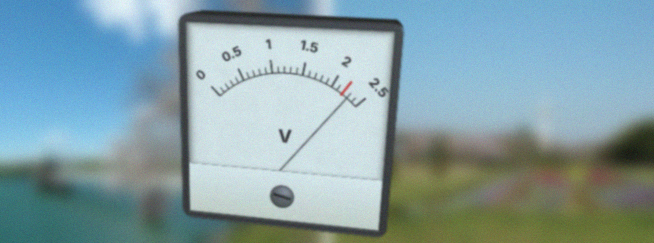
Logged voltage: 2.3V
